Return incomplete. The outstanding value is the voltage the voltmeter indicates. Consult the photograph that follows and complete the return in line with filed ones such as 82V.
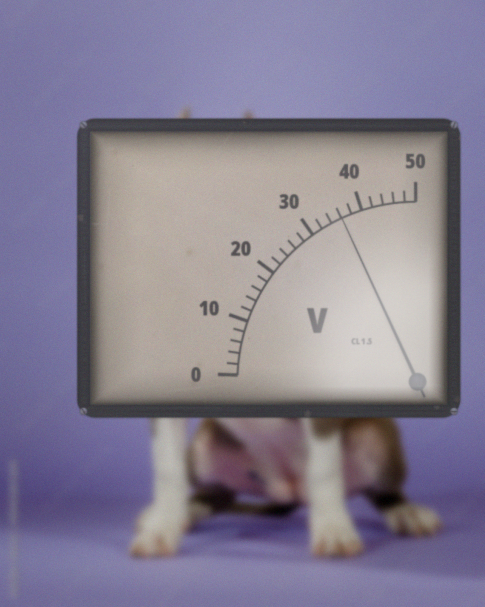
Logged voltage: 36V
